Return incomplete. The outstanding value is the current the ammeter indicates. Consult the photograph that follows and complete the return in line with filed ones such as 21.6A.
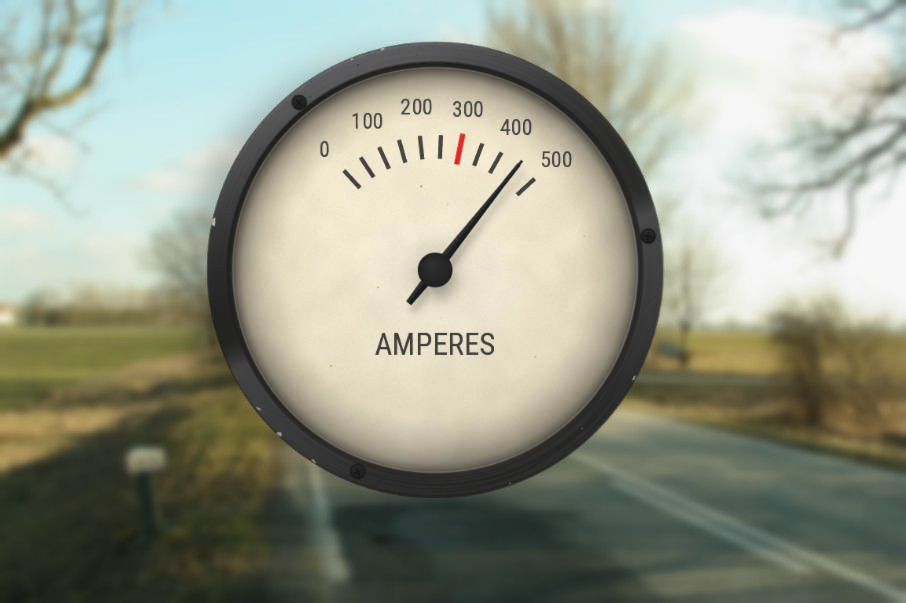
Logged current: 450A
